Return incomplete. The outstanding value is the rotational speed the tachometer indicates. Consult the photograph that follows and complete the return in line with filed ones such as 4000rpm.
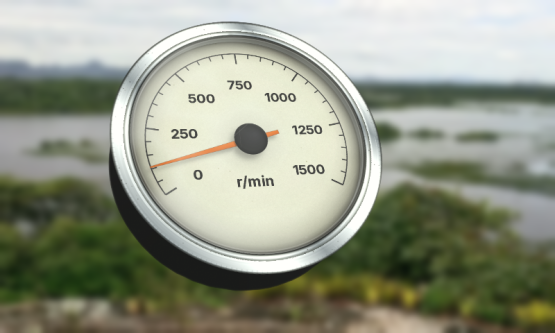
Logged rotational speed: 100rpm
